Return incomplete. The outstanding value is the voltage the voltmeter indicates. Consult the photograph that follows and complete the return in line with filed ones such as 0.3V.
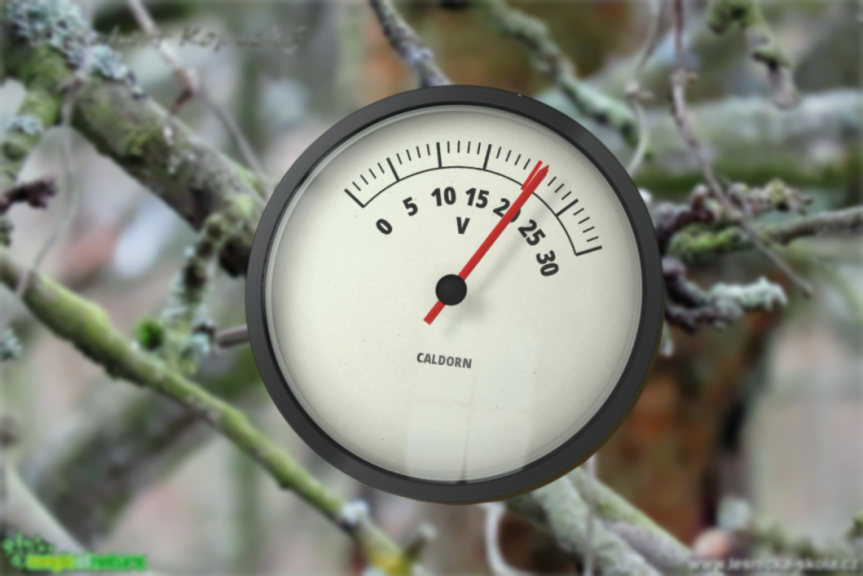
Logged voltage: 21V
